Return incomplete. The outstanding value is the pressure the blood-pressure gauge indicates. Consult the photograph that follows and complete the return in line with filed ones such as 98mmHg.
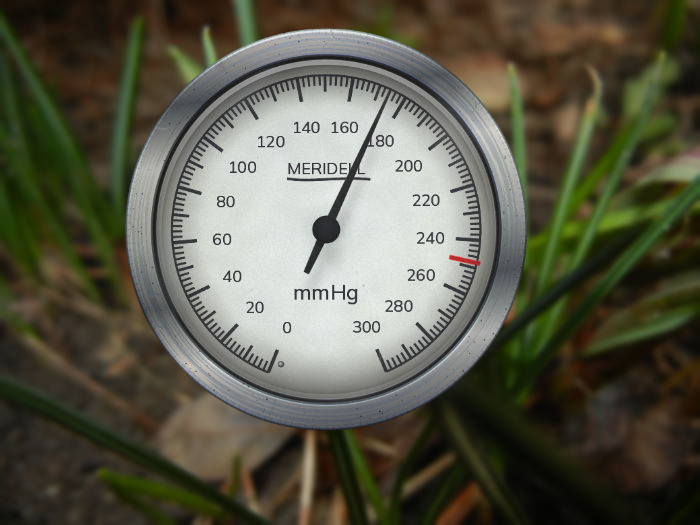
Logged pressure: 174mmHg
